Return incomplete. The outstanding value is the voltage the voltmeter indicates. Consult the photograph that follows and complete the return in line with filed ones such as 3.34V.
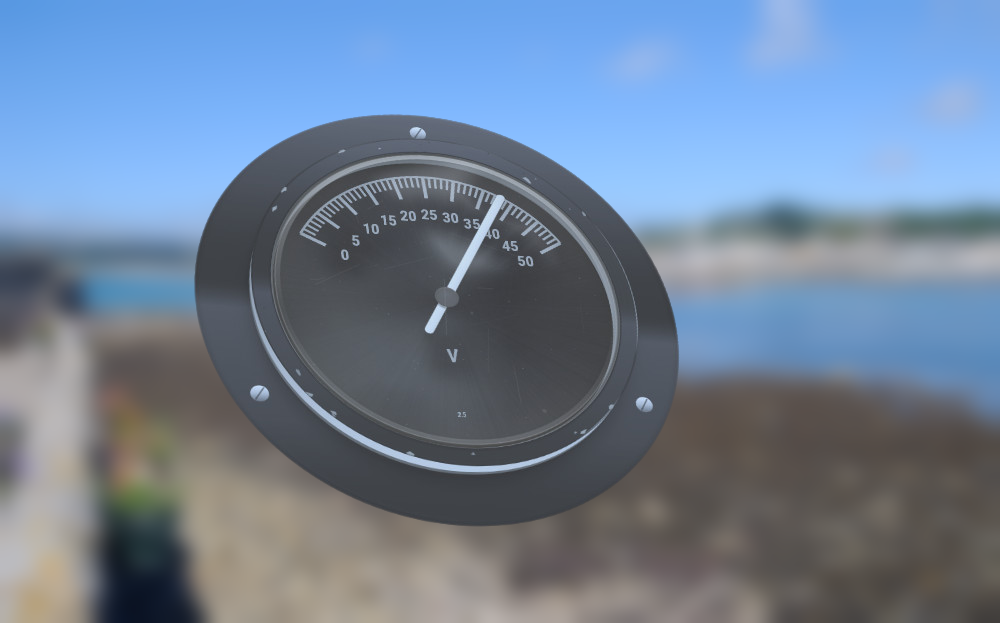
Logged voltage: 38V
